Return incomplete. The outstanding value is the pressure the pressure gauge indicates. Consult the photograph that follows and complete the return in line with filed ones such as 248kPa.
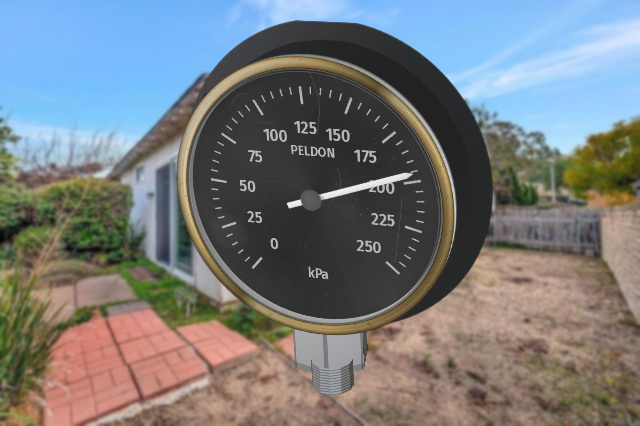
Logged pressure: 195kPa
